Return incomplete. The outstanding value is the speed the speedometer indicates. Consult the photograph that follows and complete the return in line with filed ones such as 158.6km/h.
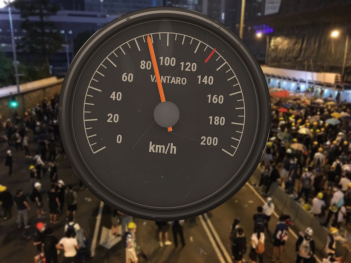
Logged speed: 87.5km/h
